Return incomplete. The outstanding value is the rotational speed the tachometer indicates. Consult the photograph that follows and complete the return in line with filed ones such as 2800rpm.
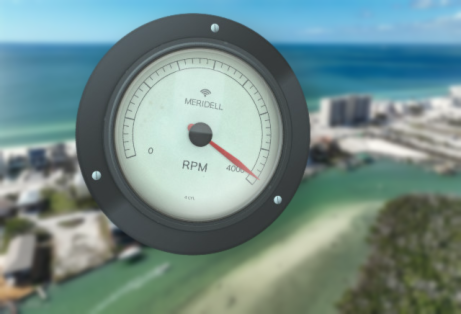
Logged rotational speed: 3900rpm
